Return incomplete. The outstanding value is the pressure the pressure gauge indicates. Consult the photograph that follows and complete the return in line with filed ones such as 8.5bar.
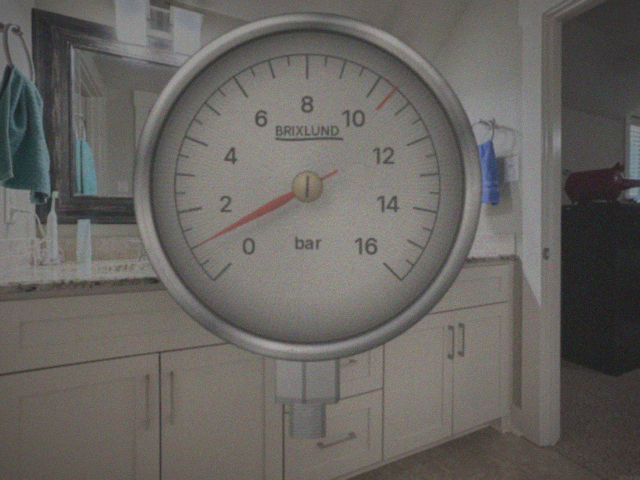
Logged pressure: 1bar
